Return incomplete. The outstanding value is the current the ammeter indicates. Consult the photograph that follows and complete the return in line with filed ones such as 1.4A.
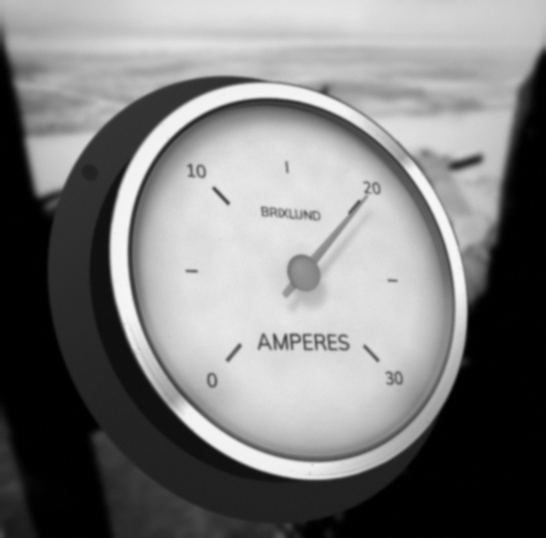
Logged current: 20A
